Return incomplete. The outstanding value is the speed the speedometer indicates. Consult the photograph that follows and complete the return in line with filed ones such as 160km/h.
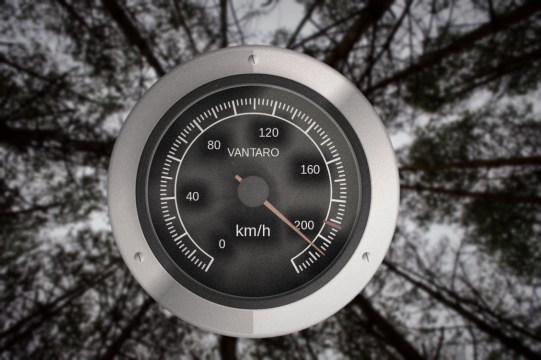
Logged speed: 206km/h
